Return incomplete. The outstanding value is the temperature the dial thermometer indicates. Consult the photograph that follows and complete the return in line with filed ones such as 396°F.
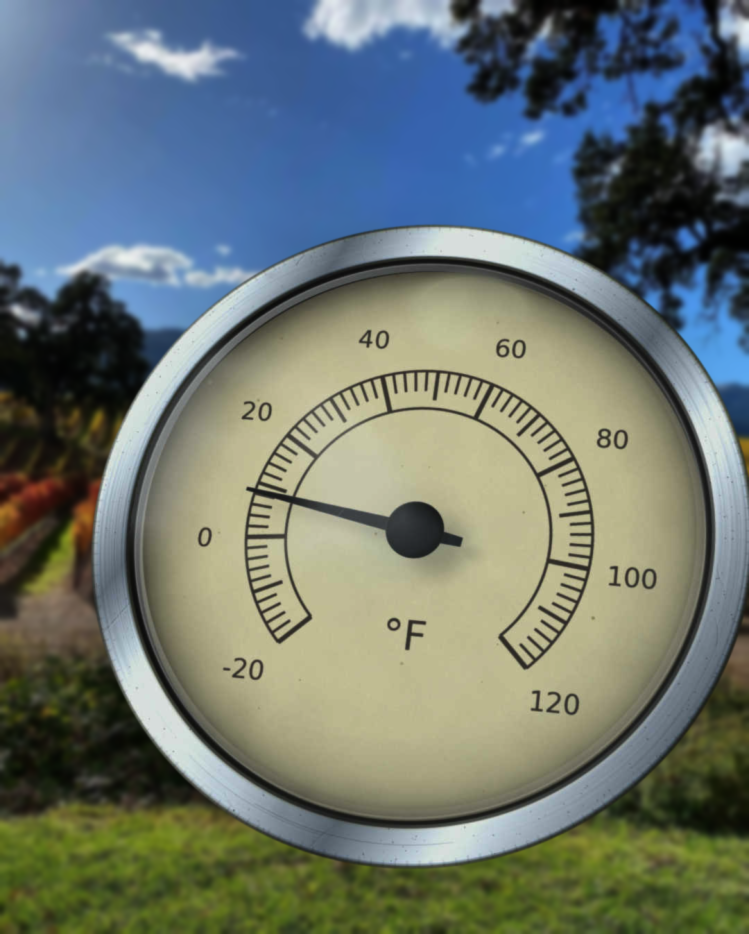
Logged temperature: 8°F
